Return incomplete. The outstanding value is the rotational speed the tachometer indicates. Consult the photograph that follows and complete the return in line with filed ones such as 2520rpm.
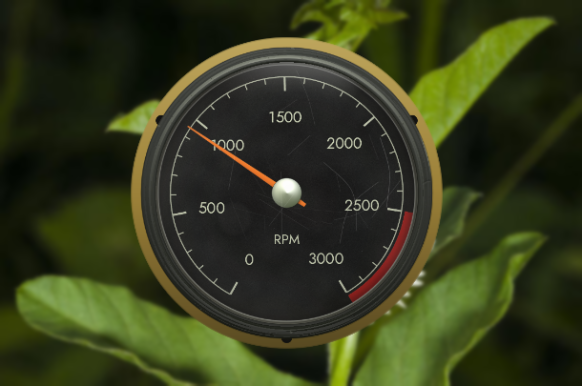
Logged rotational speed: 950rpm
